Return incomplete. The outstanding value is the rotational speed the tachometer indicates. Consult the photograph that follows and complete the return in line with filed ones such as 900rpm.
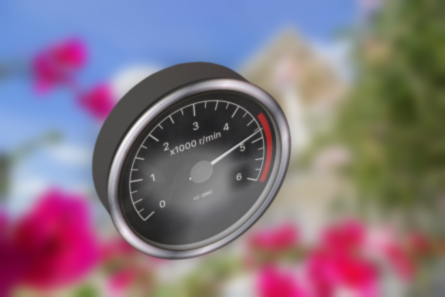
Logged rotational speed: 4750rpm
